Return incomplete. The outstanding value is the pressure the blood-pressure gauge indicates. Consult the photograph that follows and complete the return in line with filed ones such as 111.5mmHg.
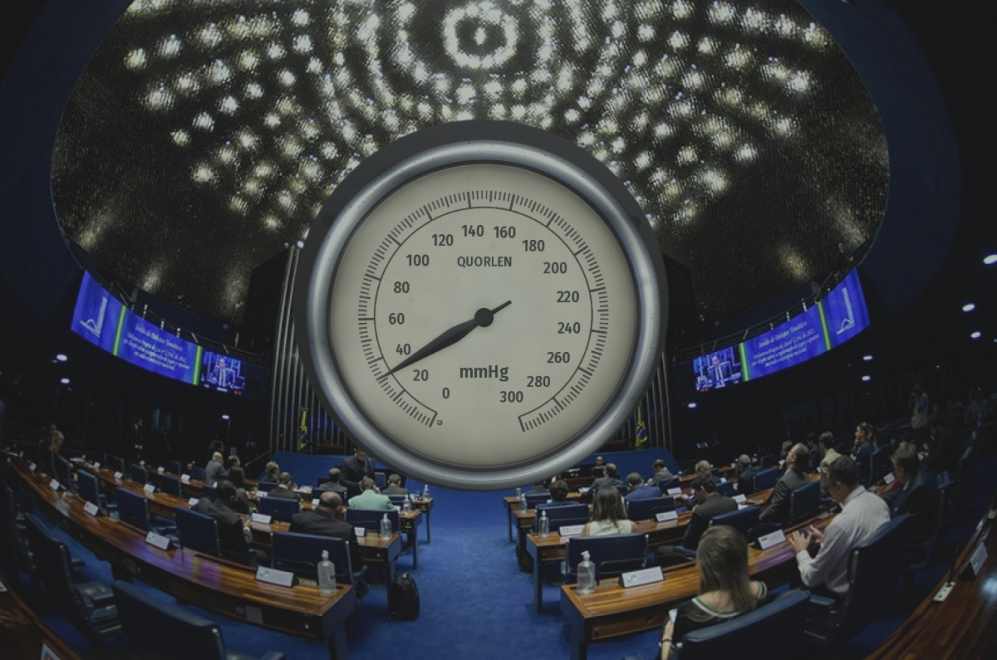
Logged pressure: 32mmHg
